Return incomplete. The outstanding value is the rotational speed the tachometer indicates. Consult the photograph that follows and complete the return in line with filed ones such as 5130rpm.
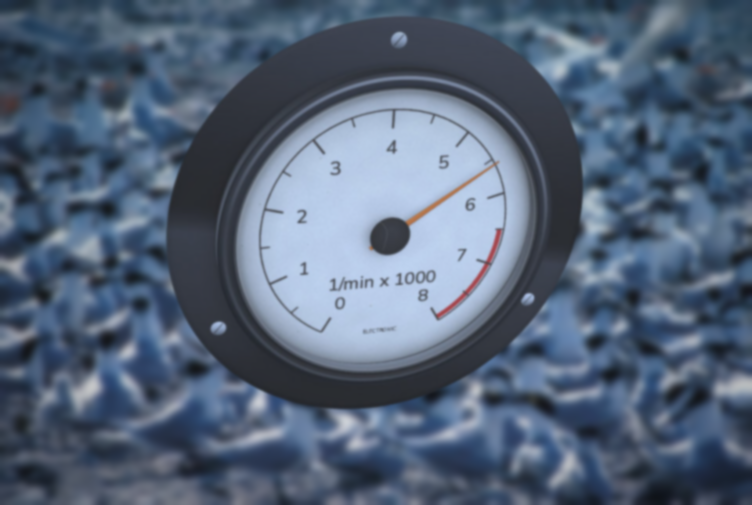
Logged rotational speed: 5500rpm
